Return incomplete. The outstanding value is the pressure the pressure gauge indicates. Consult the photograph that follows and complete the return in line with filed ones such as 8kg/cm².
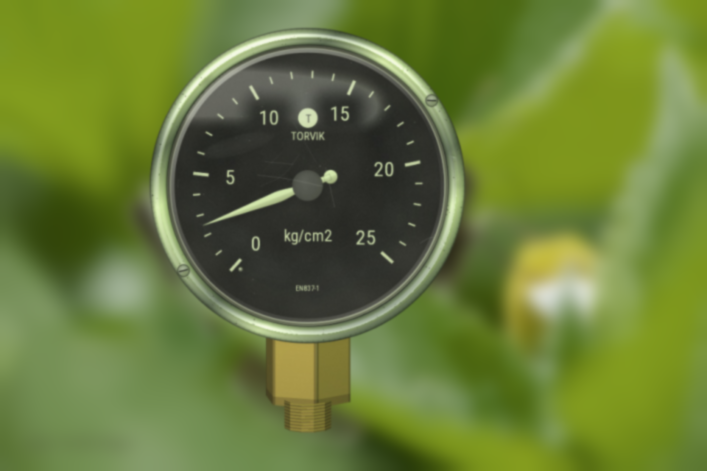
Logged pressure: 2.5kg/cm²
